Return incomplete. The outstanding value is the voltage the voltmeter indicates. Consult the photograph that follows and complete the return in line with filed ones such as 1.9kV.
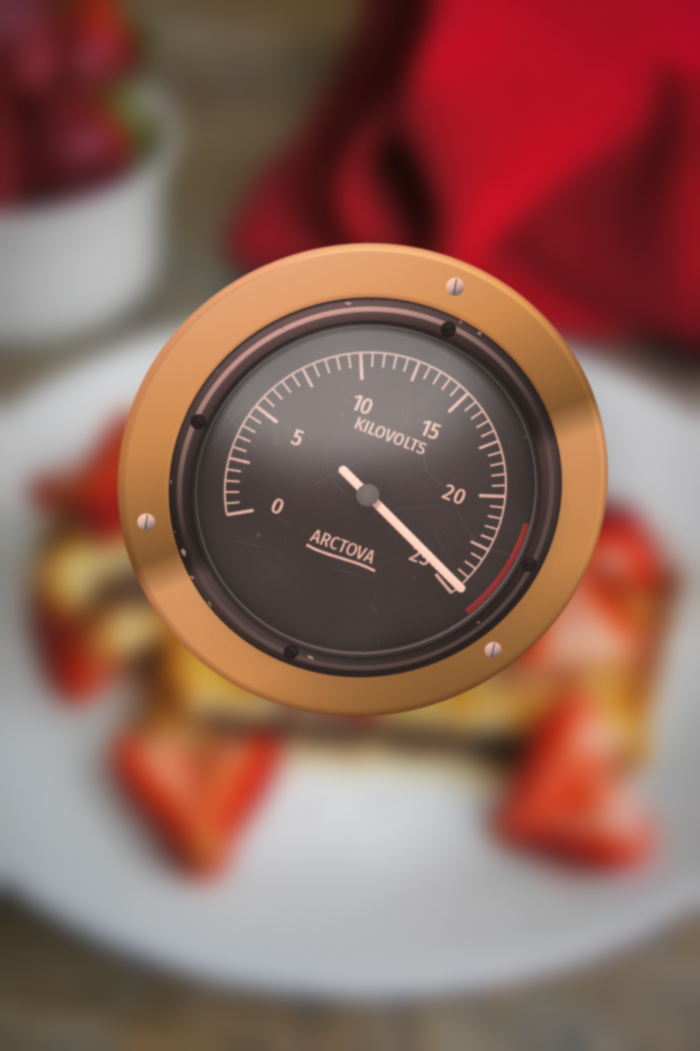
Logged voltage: 24.5kV
